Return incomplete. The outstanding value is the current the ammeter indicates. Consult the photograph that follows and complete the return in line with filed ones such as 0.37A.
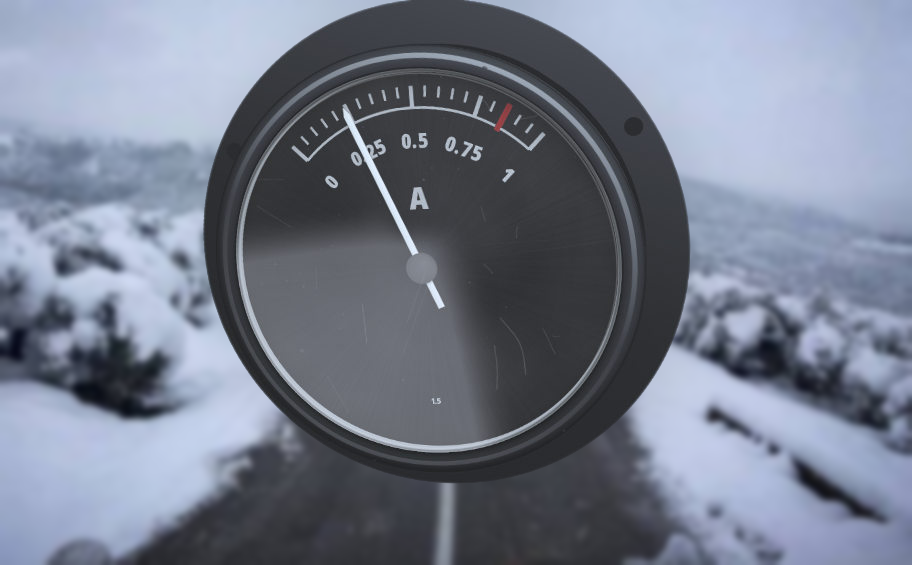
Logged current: 0.25A
